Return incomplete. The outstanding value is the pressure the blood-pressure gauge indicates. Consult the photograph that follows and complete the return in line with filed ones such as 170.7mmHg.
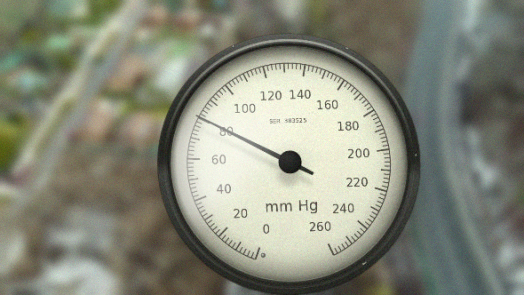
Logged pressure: 80mmHg
